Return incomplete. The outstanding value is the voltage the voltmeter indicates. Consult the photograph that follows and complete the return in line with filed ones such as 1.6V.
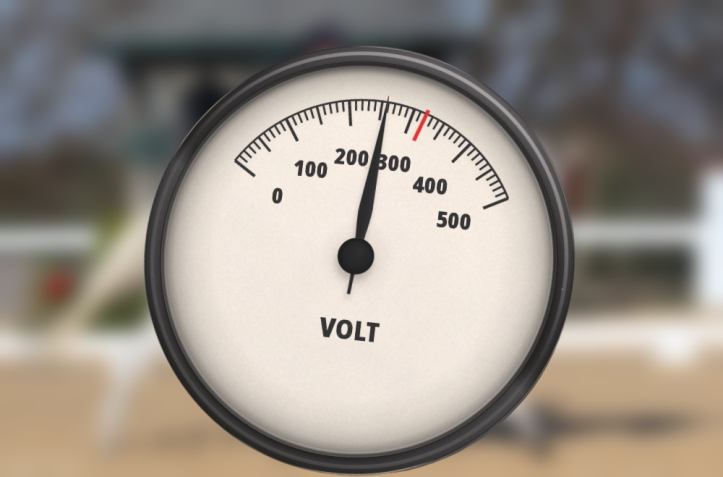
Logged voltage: 260V
